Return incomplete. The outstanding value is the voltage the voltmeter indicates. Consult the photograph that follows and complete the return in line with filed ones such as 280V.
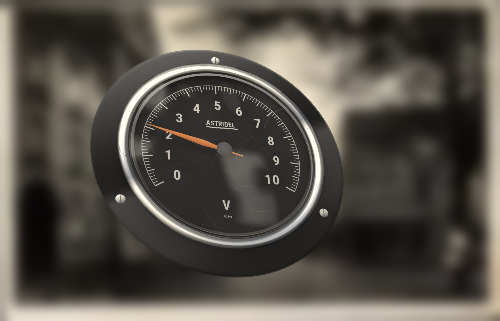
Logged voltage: 2V
